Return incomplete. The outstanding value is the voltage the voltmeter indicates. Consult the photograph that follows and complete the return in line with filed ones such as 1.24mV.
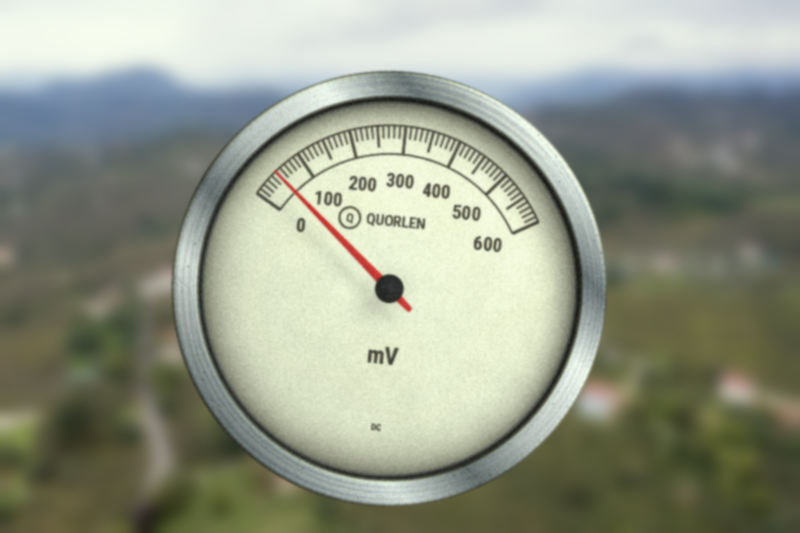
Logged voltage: 50mV
